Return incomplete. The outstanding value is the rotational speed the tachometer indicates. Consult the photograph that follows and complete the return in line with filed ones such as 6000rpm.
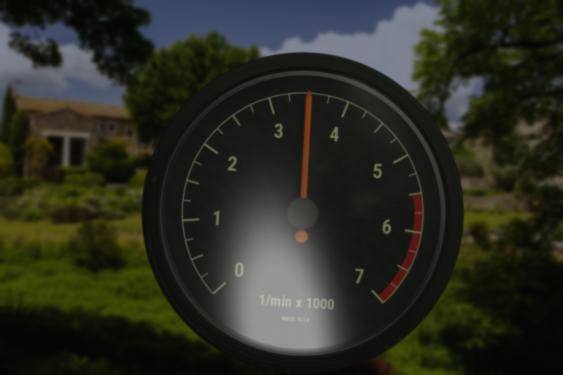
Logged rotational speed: 3500rpm
